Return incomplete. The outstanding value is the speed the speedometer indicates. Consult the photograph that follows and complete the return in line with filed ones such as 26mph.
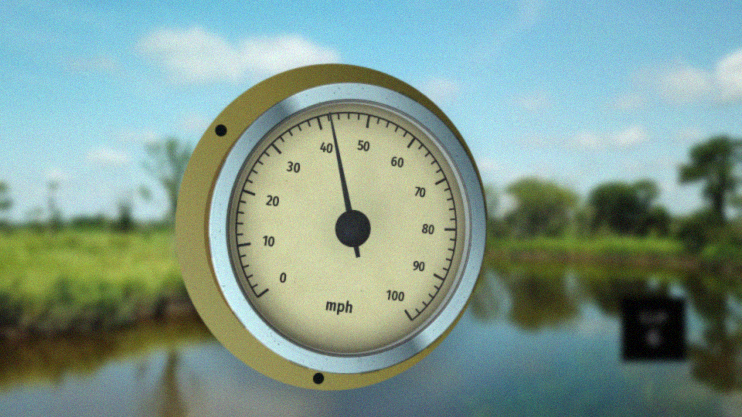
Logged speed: 42mph
